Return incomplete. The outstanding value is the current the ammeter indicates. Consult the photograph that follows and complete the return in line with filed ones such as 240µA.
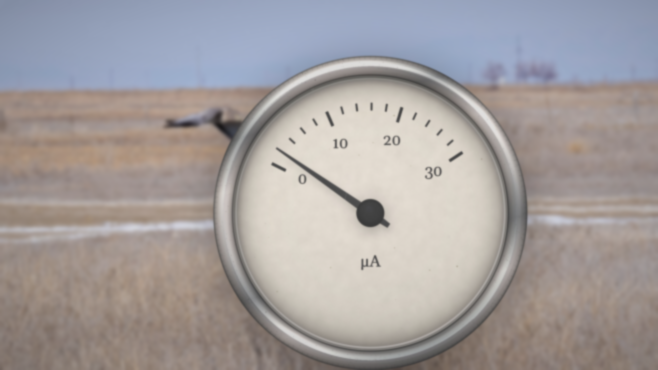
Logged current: 2µA
